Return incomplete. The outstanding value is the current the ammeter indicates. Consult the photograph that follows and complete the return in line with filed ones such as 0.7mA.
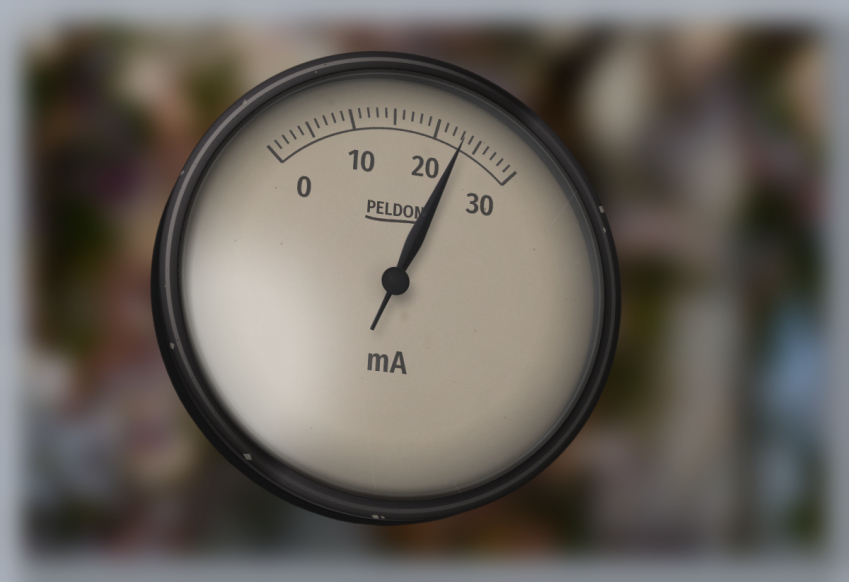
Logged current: 23mA
